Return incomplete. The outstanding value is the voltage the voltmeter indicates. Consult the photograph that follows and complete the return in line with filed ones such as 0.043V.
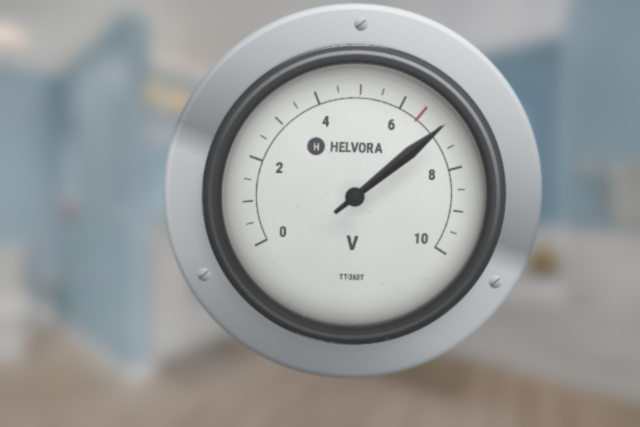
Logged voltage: 7V
